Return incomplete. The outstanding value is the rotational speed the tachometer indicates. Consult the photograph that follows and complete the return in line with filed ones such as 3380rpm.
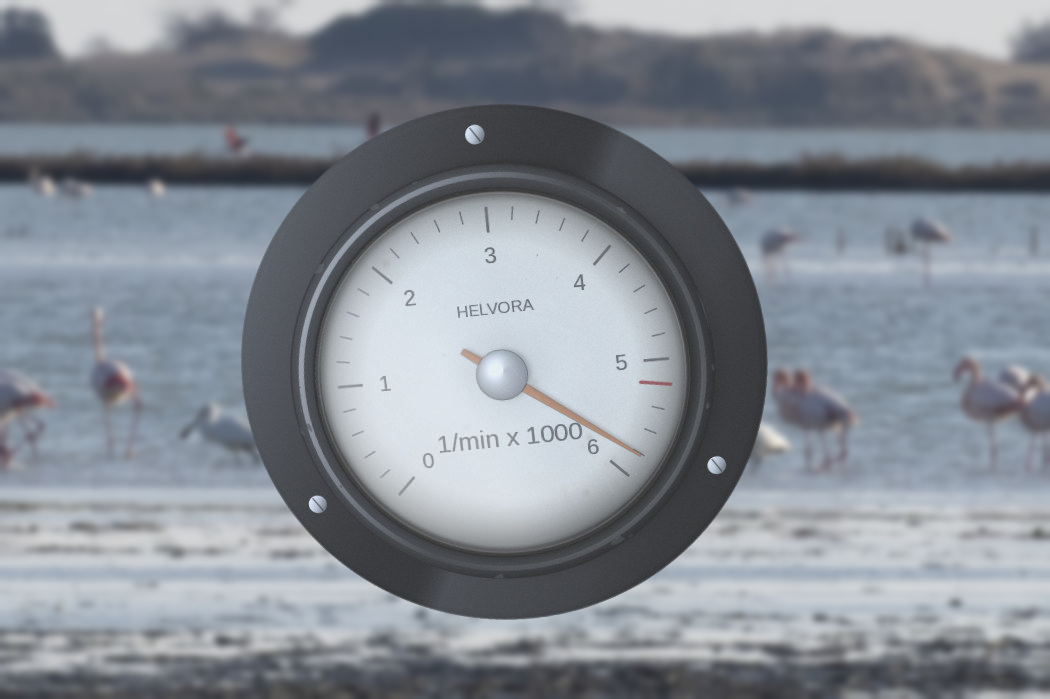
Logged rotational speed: 5800rpm
